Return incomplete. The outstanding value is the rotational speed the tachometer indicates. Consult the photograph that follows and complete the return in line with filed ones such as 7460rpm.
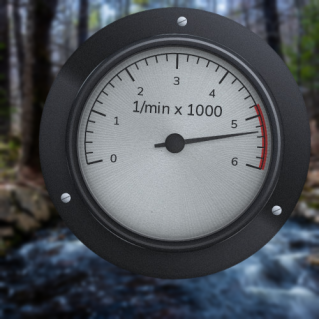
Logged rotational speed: 5300rpm
